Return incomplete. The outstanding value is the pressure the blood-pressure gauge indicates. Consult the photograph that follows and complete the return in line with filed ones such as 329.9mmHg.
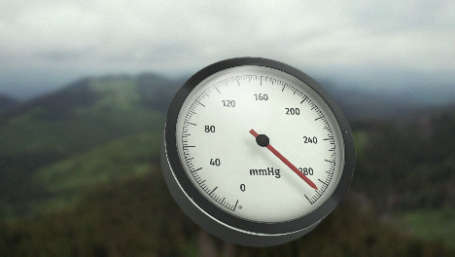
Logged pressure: 290mmHg
